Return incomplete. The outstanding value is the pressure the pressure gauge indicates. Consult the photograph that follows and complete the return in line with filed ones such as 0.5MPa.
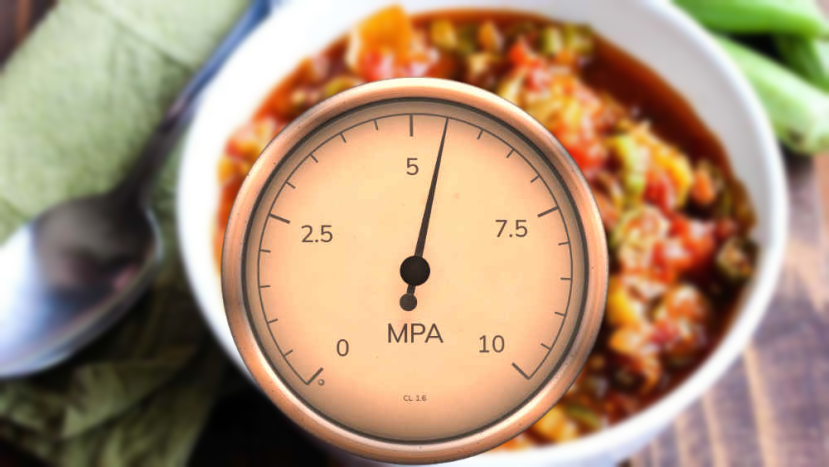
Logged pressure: 5.5MPa
